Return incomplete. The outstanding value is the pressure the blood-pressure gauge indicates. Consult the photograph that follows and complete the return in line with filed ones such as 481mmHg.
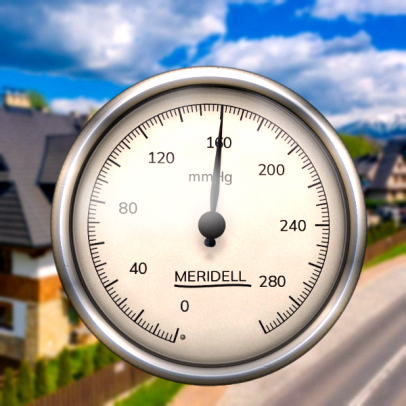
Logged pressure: 160mmHg
